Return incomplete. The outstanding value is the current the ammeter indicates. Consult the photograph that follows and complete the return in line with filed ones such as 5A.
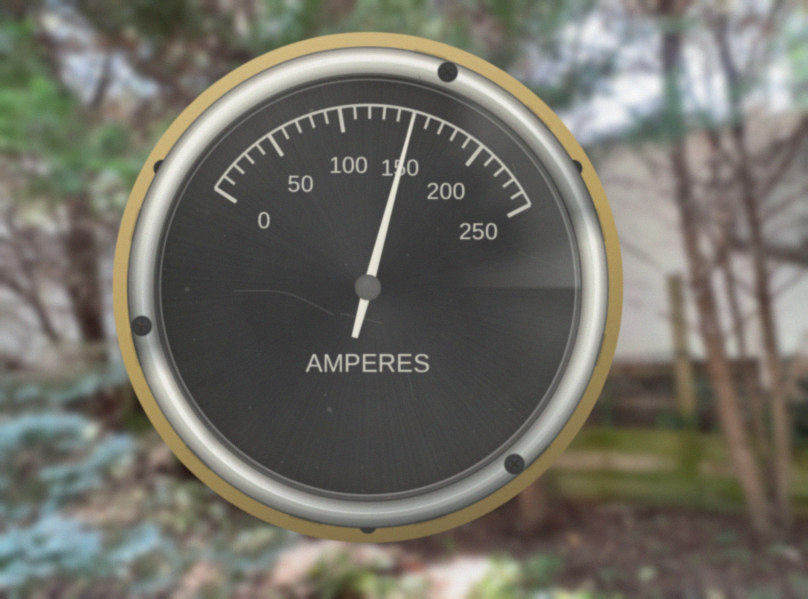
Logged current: 150A
